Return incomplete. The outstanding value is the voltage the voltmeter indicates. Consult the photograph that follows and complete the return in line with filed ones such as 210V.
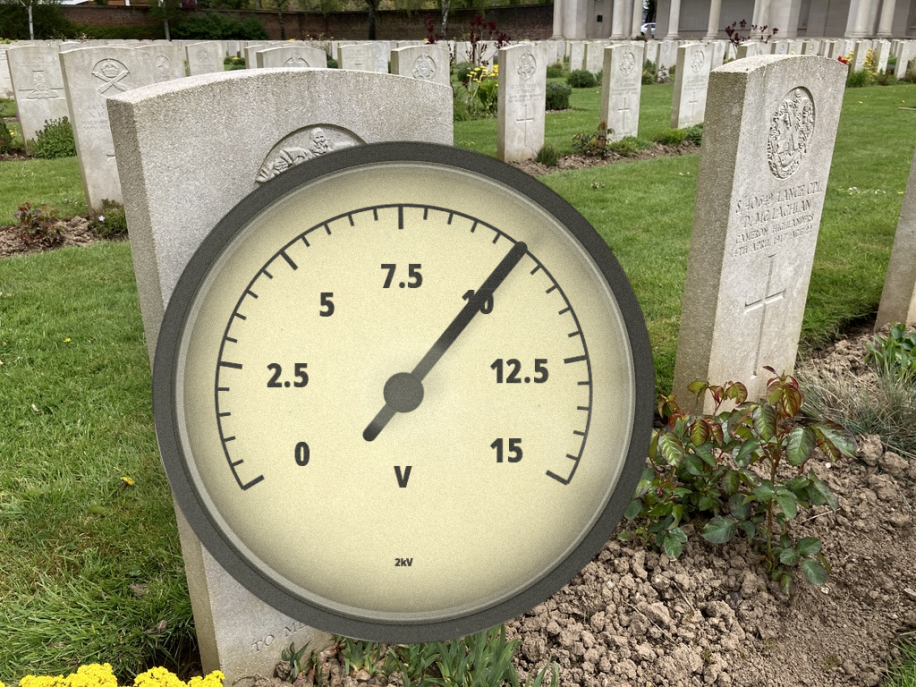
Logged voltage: 10V
